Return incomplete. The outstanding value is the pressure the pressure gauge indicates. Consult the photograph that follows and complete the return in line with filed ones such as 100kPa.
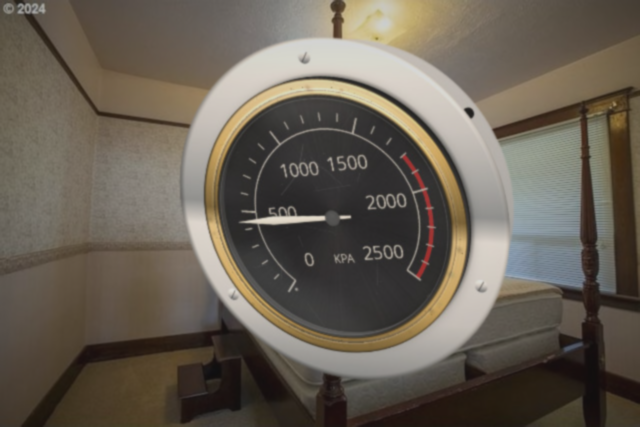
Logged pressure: 450kPa
